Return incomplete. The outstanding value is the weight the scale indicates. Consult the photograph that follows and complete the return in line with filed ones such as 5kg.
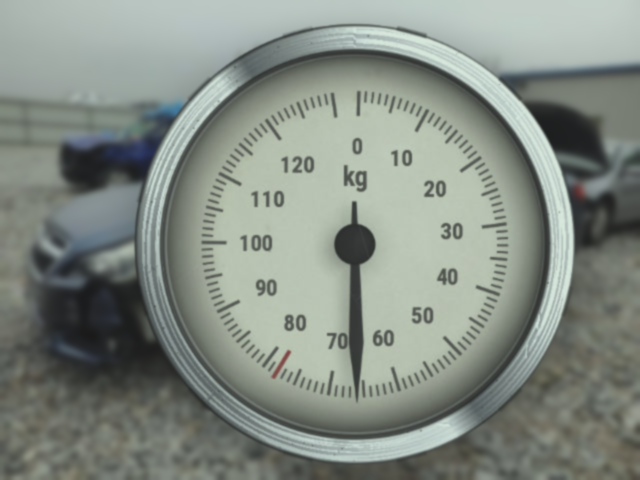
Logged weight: 66kg
